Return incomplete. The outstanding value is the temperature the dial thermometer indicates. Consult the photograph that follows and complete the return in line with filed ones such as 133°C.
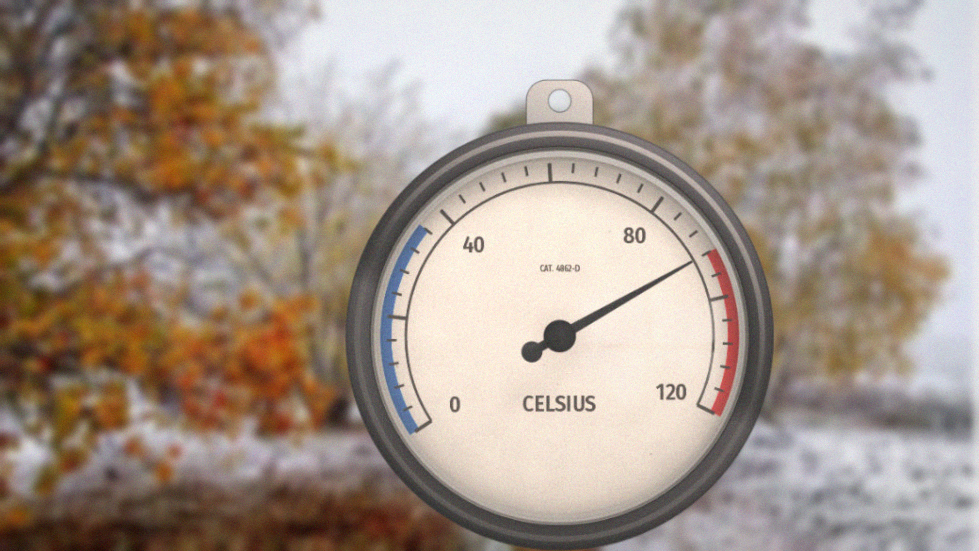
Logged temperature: 92°C
